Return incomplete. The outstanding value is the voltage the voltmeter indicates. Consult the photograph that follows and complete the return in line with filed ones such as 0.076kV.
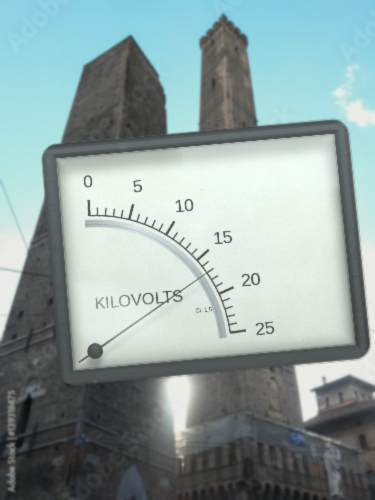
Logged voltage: 17kV
